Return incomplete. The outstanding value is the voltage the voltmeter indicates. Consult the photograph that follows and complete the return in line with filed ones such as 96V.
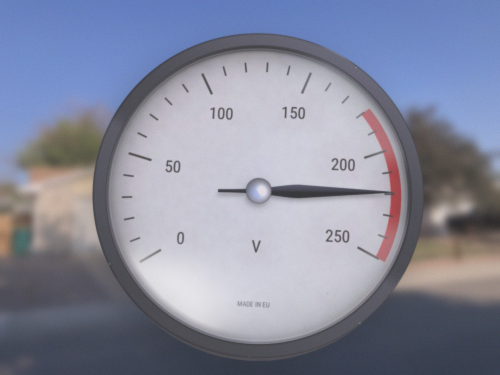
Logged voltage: 220V
